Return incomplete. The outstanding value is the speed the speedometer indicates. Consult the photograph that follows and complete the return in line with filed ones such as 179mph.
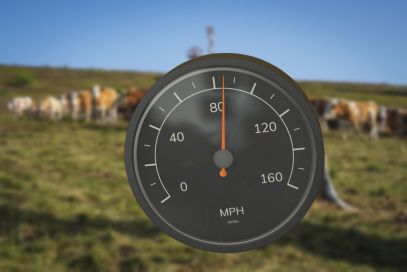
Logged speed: 85mph
